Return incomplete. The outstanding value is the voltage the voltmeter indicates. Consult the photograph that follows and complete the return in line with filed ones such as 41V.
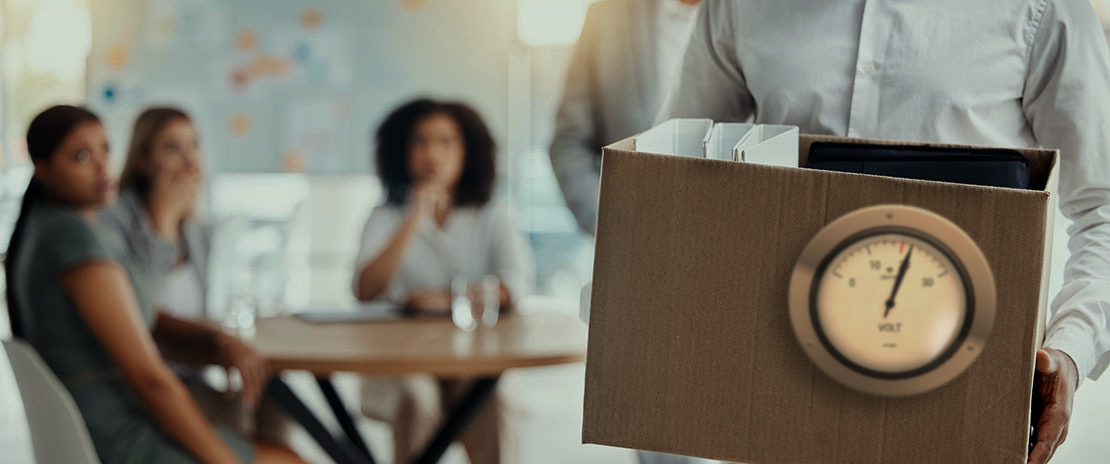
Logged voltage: 20V
